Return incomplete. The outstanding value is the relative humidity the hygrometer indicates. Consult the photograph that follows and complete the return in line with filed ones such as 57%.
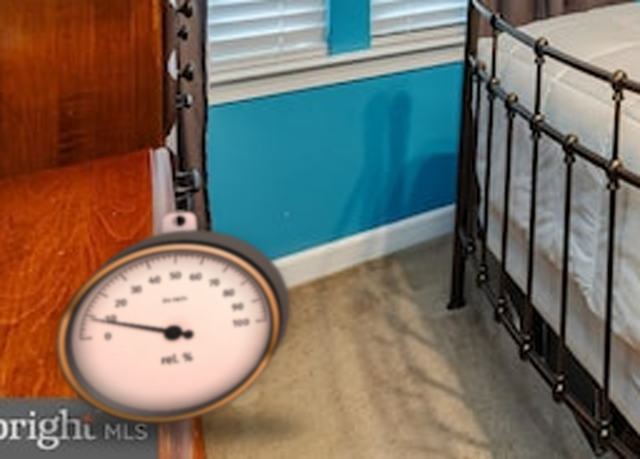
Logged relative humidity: 10%
